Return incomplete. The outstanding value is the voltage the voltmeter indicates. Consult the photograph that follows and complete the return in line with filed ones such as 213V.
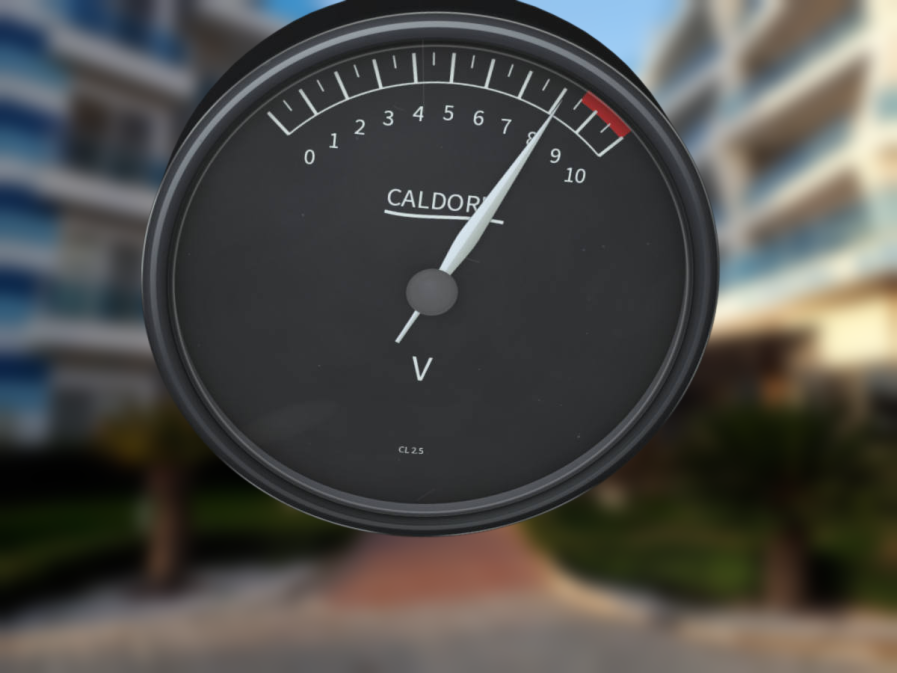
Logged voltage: 8V
